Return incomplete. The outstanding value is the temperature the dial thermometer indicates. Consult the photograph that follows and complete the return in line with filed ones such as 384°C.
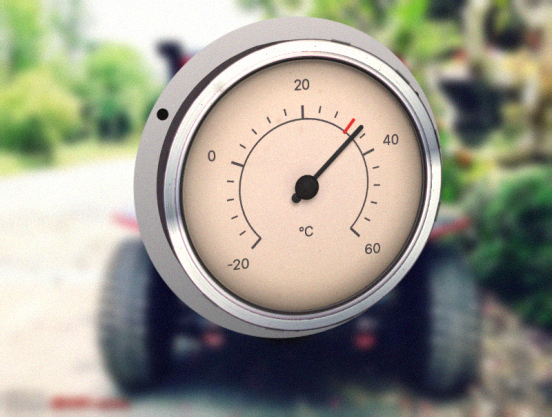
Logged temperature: 34°C
